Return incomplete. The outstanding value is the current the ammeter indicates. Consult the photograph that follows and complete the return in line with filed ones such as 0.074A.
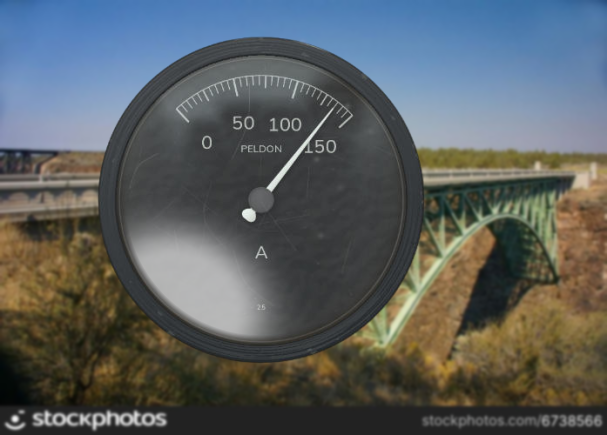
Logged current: 135A
